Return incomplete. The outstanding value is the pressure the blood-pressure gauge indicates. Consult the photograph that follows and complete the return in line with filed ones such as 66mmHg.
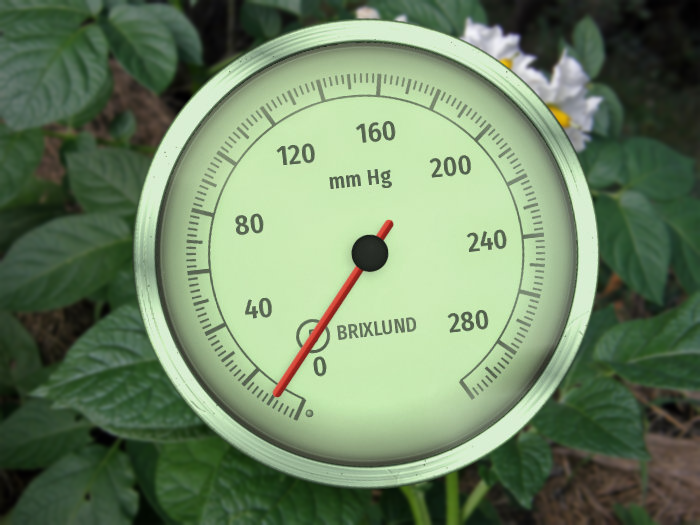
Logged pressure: 10mmHg
